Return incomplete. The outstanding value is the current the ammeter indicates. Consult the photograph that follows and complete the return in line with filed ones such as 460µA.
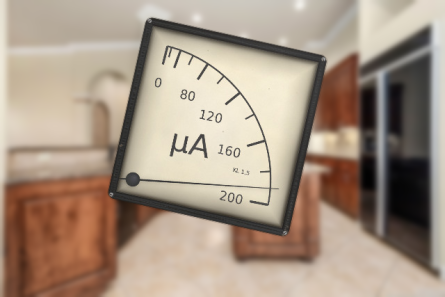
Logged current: 190µA
